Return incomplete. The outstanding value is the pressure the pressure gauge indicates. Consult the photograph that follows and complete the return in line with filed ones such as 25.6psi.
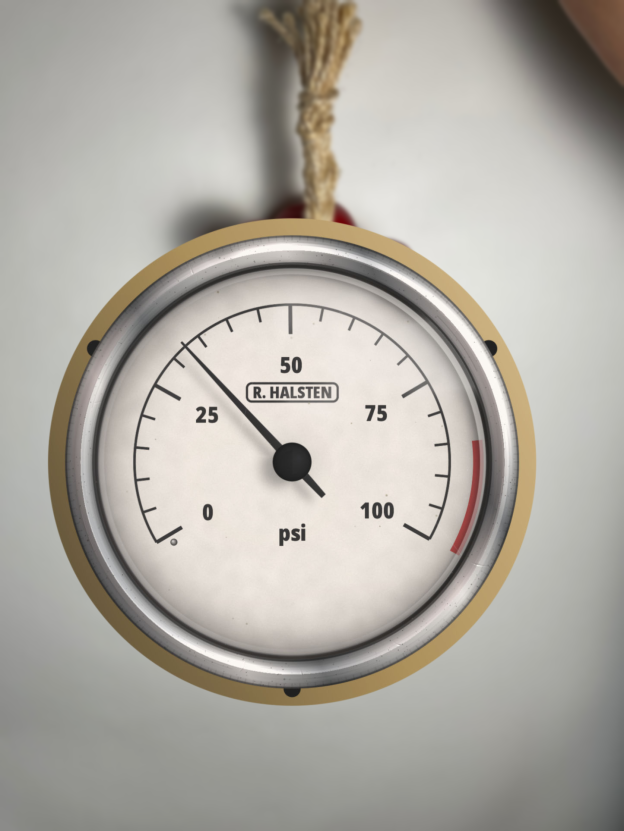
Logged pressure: 32.5psi
